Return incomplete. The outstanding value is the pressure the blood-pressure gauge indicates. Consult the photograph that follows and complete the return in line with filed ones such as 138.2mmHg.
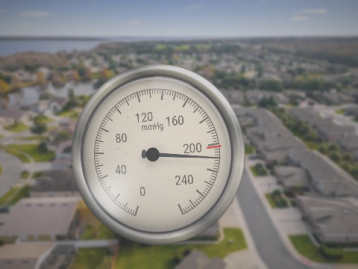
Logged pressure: 210mmHg
